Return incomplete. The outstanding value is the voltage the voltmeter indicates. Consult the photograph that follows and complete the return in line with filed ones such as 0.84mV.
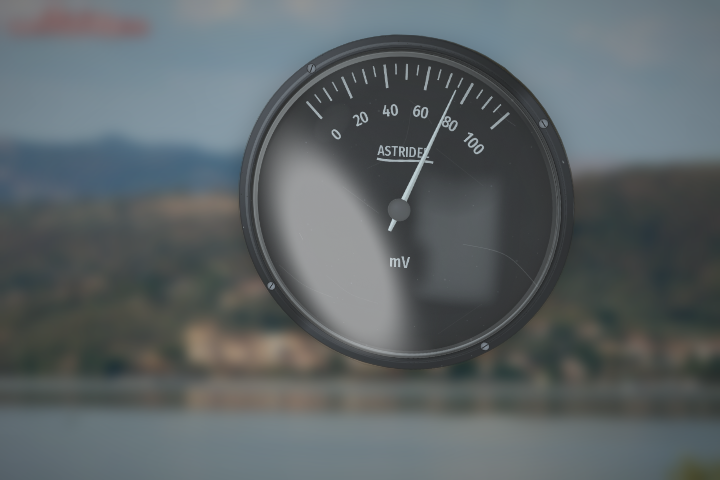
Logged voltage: 75mV
